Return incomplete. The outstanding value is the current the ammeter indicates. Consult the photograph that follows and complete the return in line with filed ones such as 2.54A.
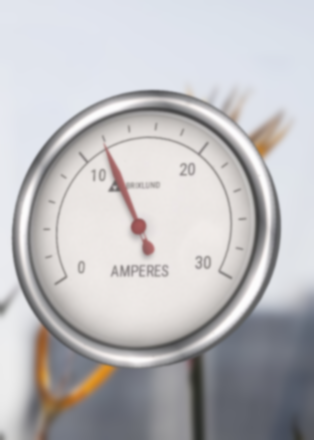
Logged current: 12A
